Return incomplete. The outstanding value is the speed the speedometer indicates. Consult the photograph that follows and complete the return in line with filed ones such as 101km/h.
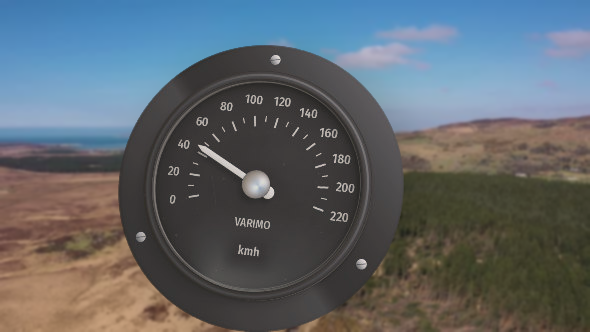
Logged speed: 45km/h
